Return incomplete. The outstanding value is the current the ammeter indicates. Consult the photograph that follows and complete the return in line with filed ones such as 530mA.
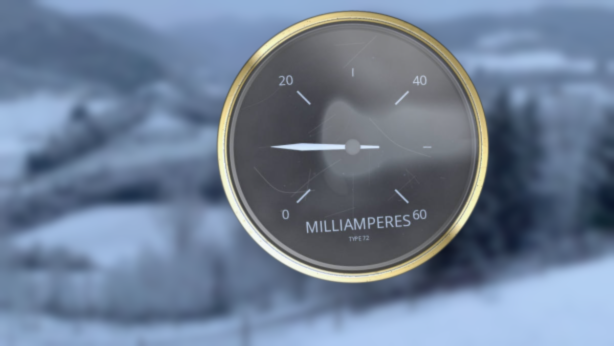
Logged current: 10mA
